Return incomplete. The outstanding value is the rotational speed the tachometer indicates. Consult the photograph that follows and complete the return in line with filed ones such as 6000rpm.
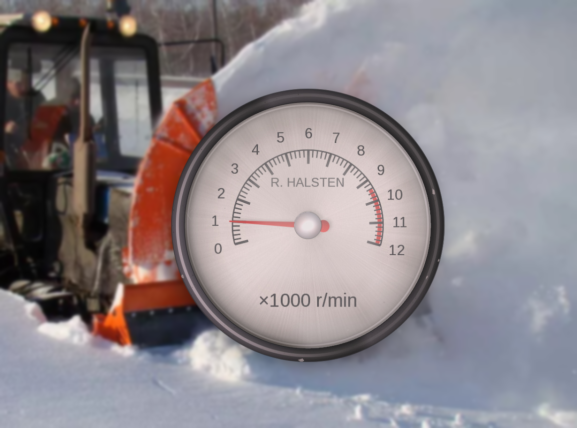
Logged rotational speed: 1000rpm
